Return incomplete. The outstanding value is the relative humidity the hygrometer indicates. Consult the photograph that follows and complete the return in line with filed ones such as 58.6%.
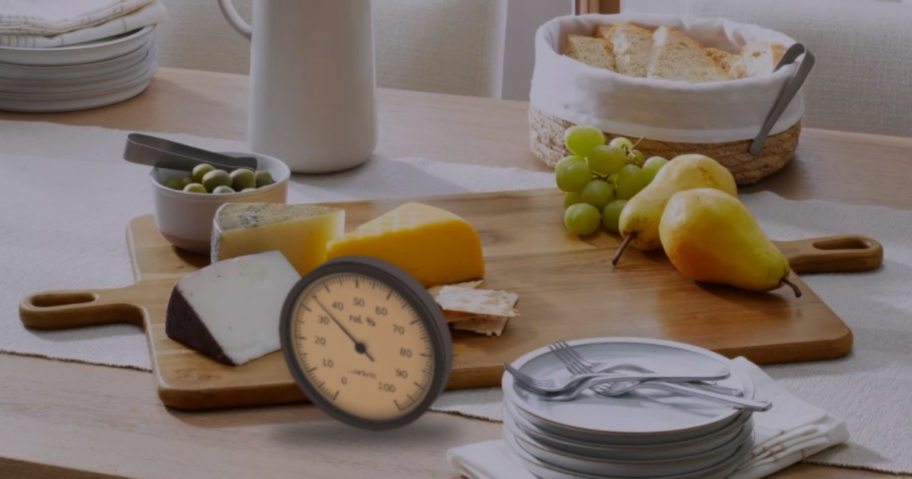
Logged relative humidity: 35%
